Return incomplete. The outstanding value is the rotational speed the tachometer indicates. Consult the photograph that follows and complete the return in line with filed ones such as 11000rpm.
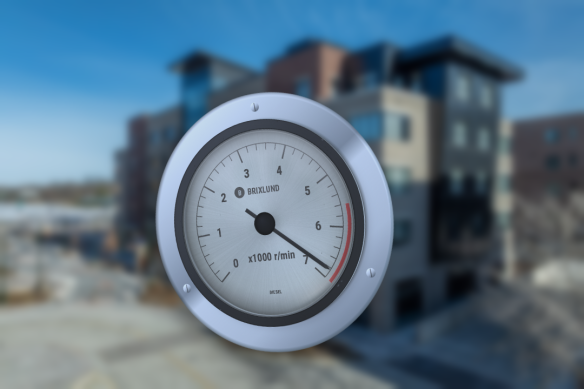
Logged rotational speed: 6800rpm
